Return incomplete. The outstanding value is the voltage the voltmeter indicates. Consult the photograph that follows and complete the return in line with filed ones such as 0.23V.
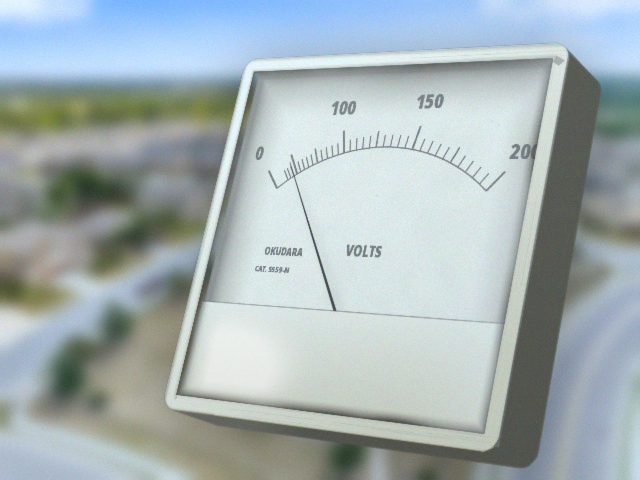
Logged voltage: 50V
